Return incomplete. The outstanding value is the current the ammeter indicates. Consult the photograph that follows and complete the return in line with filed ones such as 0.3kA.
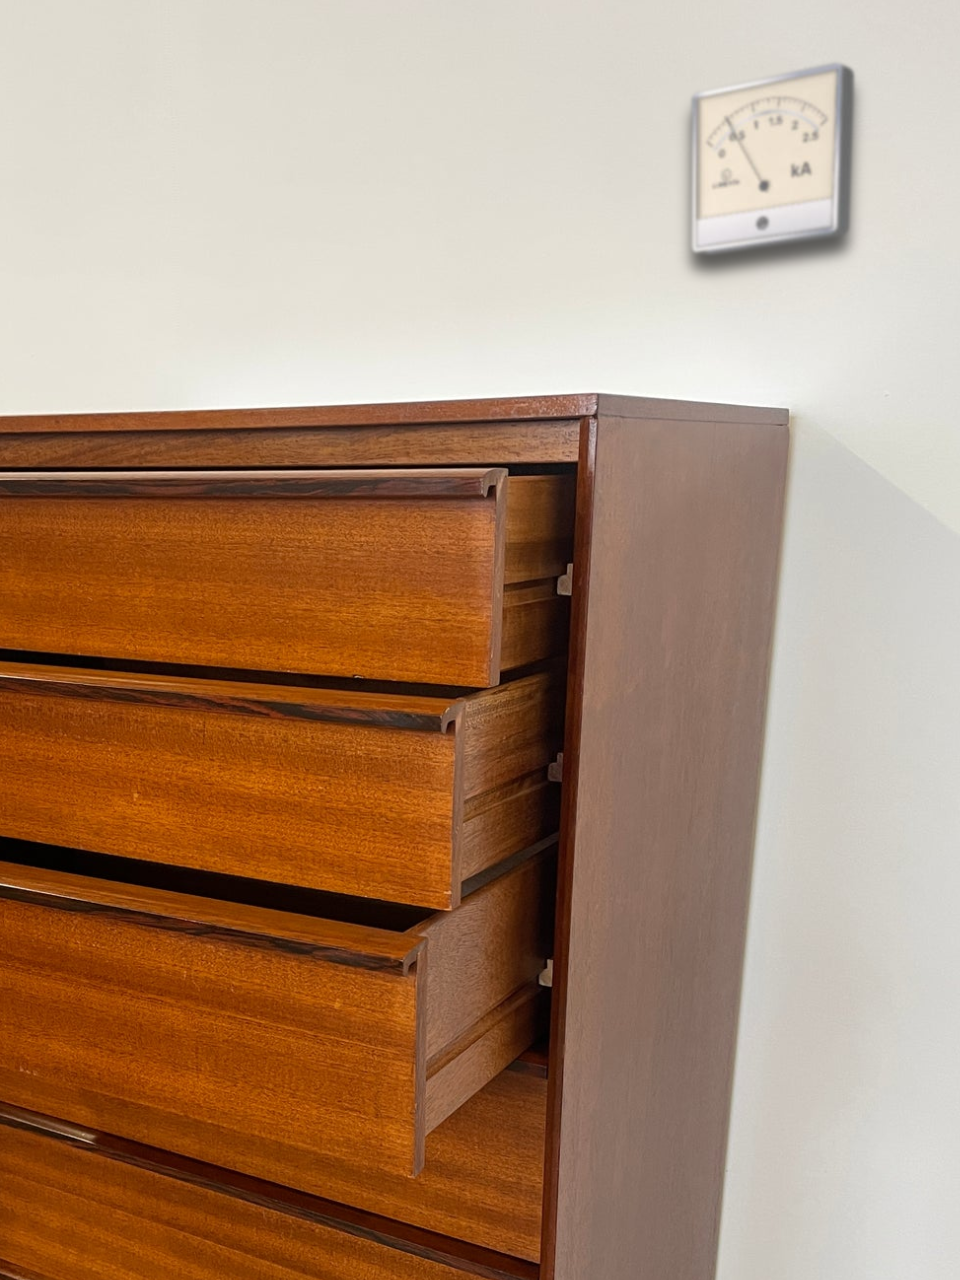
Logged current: 0.5kA
